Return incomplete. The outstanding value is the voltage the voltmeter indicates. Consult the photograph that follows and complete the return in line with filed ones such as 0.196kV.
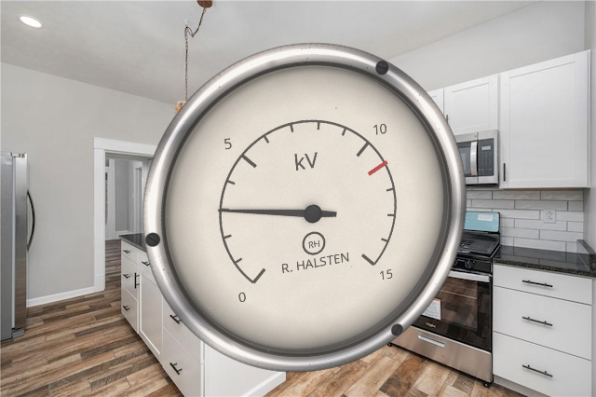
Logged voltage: 3kV
